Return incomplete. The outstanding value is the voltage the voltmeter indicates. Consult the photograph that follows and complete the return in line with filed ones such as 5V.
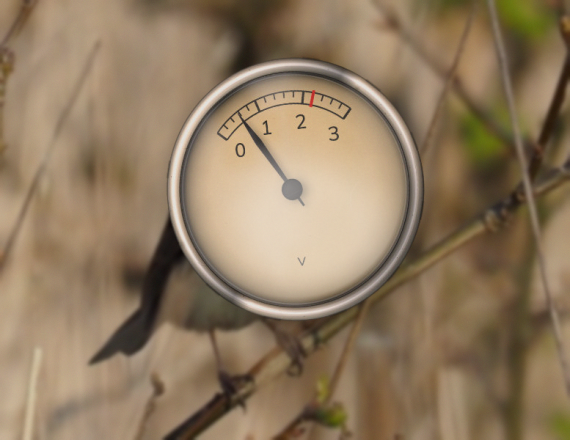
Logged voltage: 0.6V
